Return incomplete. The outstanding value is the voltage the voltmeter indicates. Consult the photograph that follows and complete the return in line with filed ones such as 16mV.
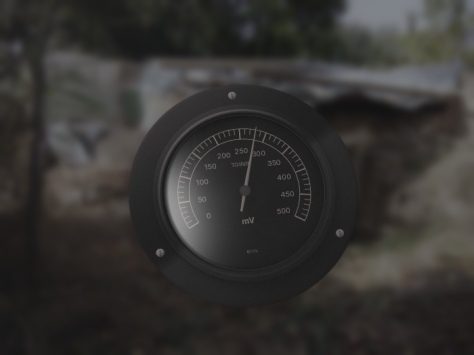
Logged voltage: 280mV
